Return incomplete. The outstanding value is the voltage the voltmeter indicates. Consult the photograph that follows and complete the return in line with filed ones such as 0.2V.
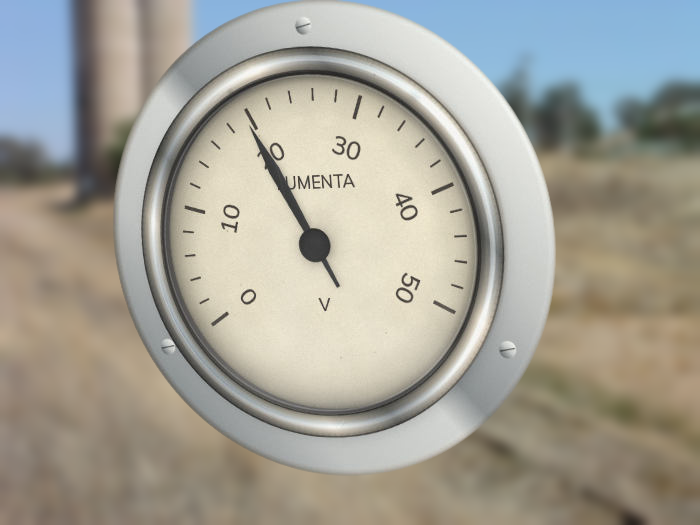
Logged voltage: 20V
